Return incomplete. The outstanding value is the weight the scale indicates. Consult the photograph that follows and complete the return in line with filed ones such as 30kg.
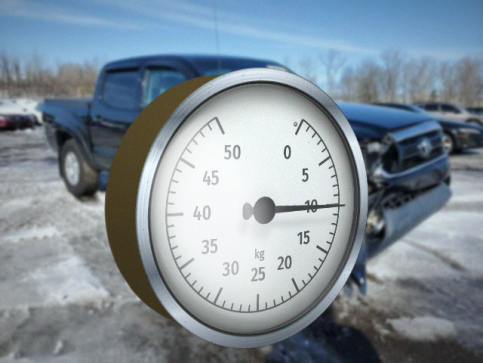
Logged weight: 10kg
